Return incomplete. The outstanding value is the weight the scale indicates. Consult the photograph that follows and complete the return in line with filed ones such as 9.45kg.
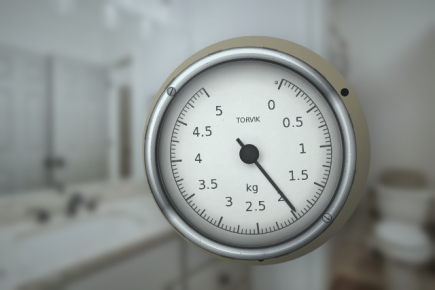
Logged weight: 1.95kg
